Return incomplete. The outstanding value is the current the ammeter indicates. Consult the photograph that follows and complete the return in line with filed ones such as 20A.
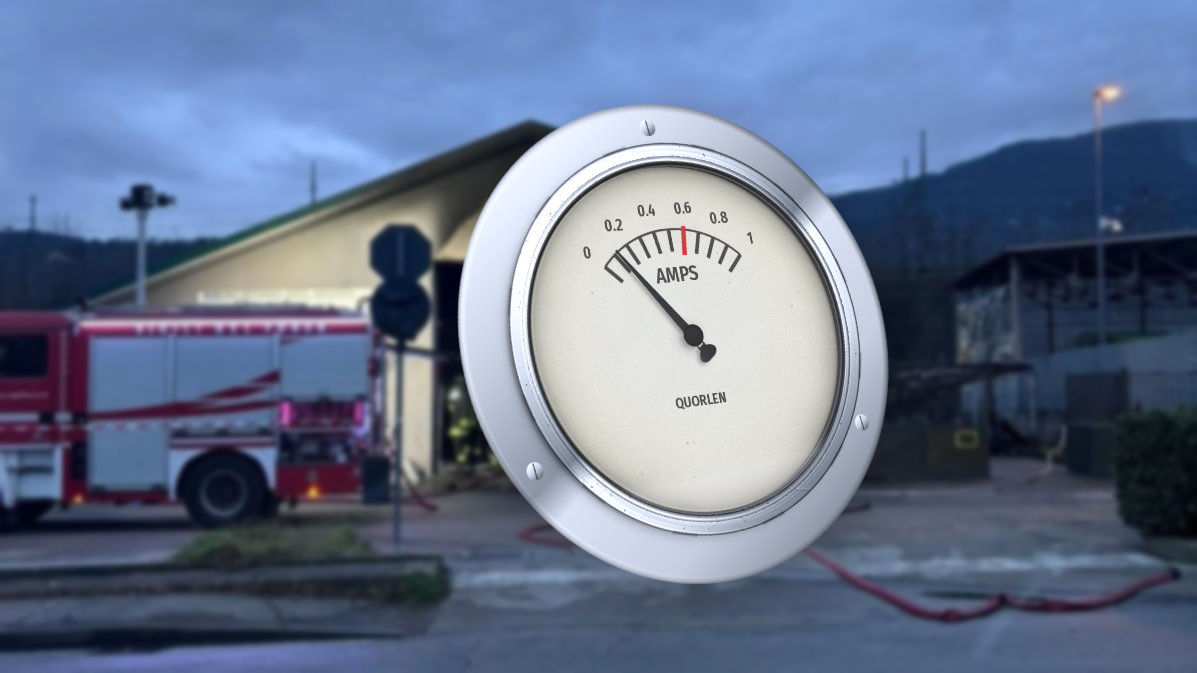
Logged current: 0.1A
